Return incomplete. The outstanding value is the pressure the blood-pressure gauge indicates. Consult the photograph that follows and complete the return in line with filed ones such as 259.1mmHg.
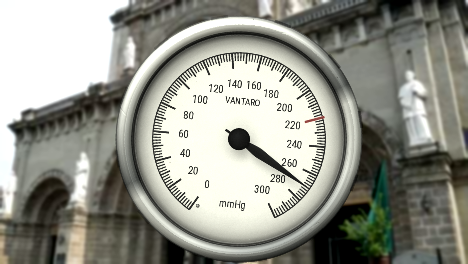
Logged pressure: 270mmHg
